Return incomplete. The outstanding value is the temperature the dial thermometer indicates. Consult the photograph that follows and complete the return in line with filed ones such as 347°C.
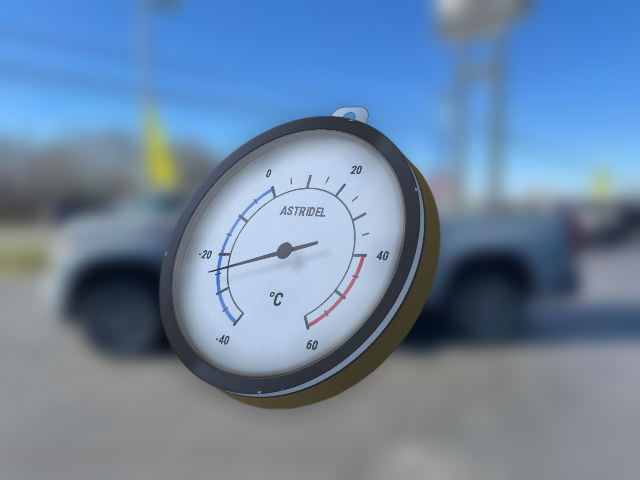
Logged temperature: -25°C
